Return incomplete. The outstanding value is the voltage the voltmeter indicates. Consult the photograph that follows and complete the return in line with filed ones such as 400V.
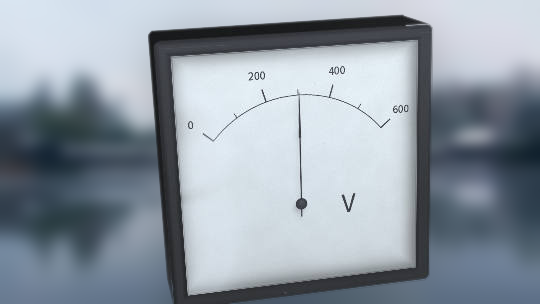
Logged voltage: 300V
